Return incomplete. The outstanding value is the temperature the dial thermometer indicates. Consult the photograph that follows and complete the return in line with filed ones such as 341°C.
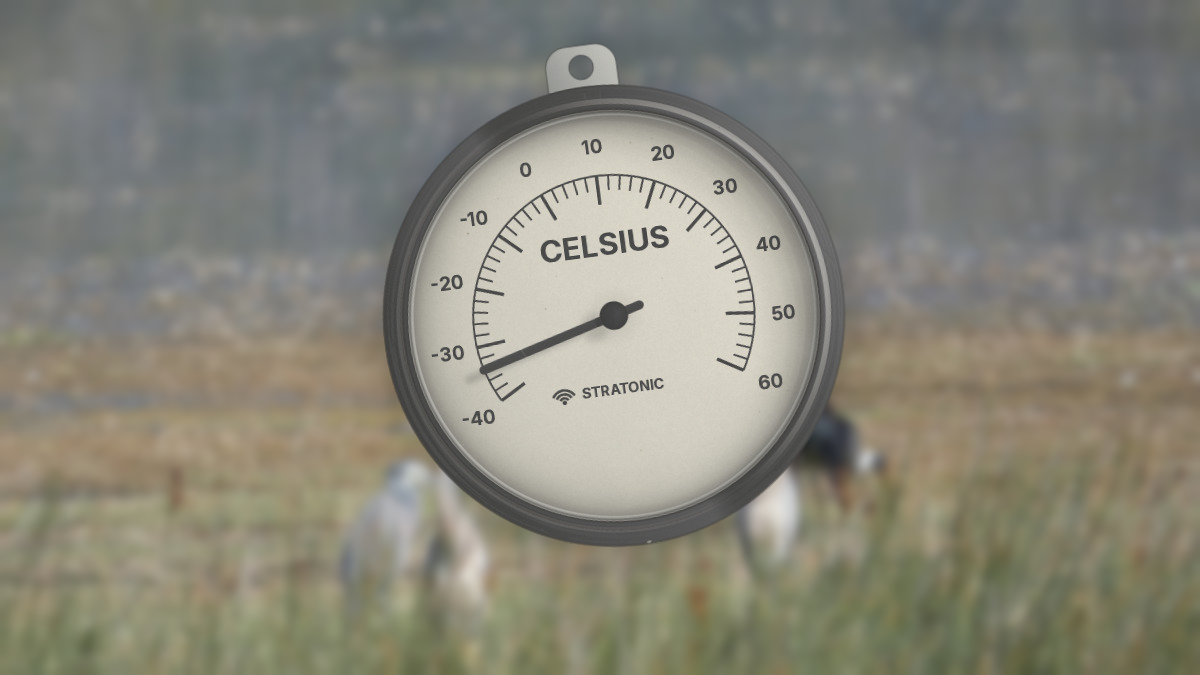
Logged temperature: -34°C
